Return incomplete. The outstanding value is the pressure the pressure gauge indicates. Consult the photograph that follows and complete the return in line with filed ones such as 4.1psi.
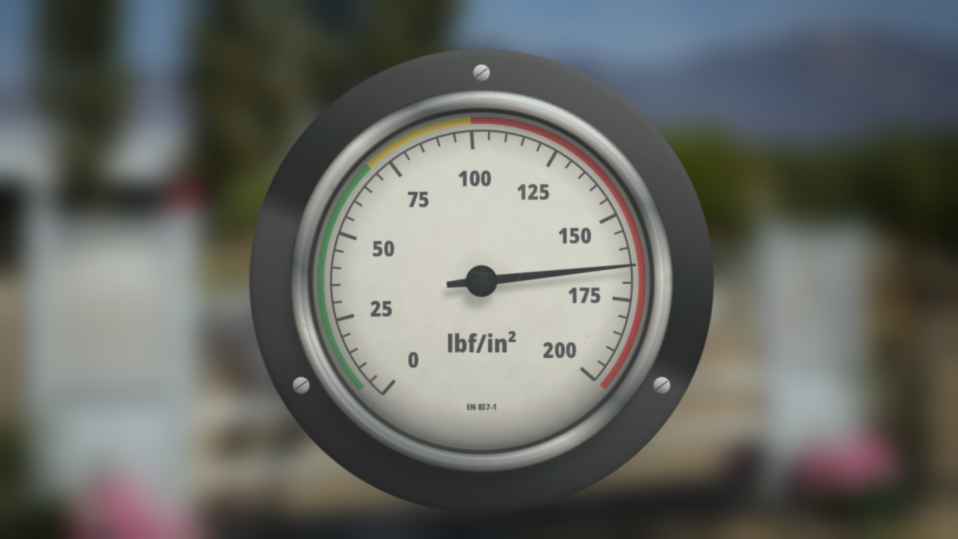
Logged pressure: 165psi
